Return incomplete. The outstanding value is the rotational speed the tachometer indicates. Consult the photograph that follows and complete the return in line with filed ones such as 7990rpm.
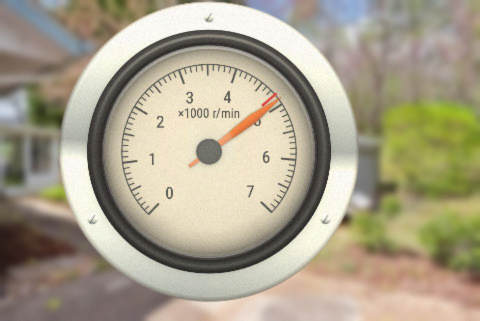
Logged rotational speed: 4900rpm
